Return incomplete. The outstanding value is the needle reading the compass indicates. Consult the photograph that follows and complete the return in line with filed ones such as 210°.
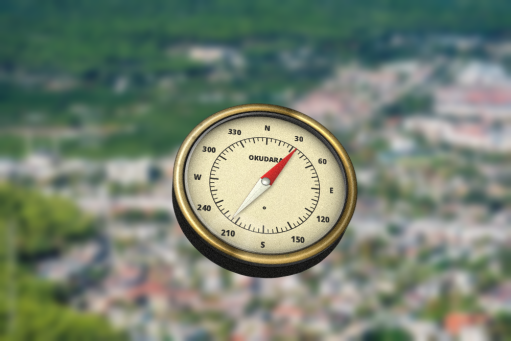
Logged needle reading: 35°
